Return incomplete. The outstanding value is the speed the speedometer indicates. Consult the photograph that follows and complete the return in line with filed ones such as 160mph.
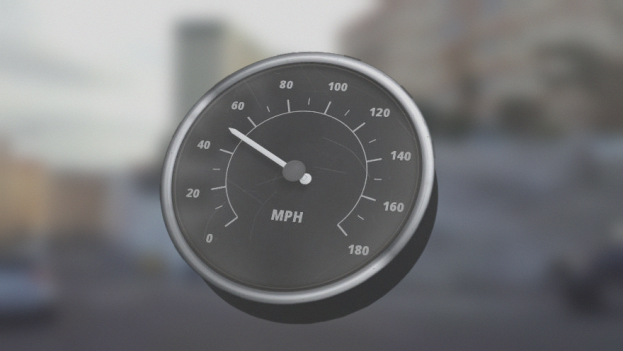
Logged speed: 50mph
